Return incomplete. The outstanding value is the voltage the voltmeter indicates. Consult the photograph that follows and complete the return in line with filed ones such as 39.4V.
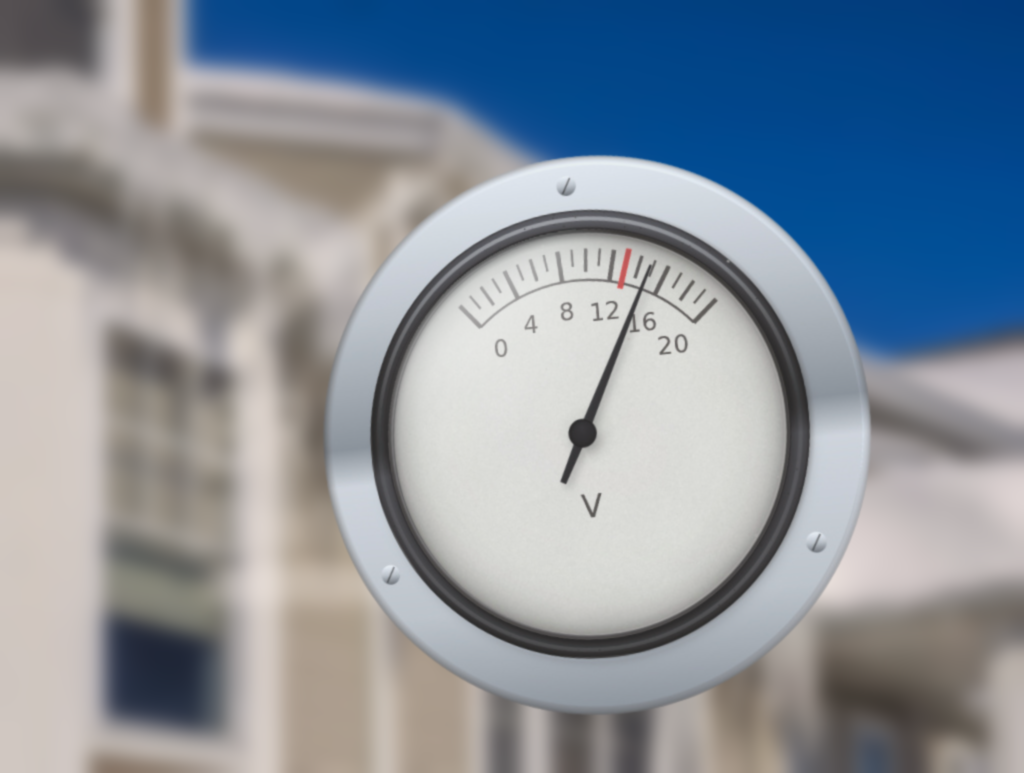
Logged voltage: 15V
